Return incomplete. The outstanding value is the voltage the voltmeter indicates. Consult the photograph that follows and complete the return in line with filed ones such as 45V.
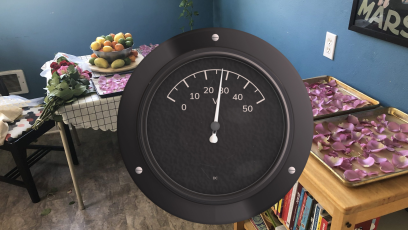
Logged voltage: 27.5V
